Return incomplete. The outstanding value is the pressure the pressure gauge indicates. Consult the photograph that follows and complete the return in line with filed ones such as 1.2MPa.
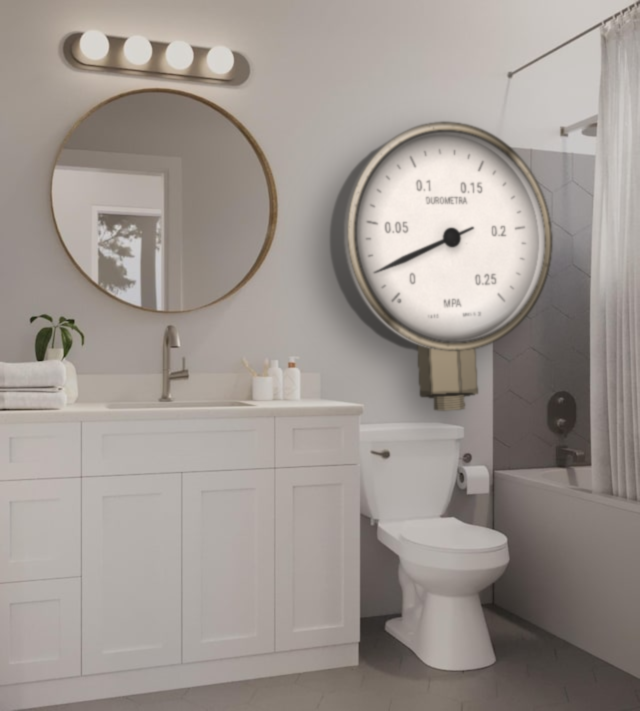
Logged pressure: 0.02MPa
